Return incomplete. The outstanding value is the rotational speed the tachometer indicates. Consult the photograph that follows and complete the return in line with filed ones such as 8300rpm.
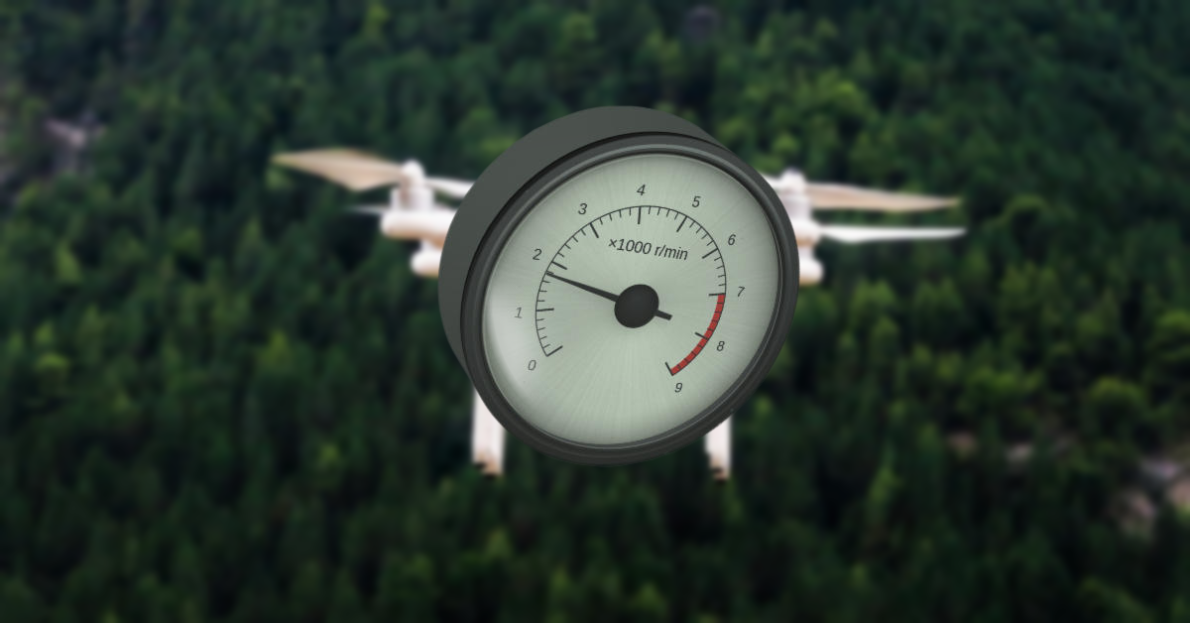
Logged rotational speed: 1800rpm
